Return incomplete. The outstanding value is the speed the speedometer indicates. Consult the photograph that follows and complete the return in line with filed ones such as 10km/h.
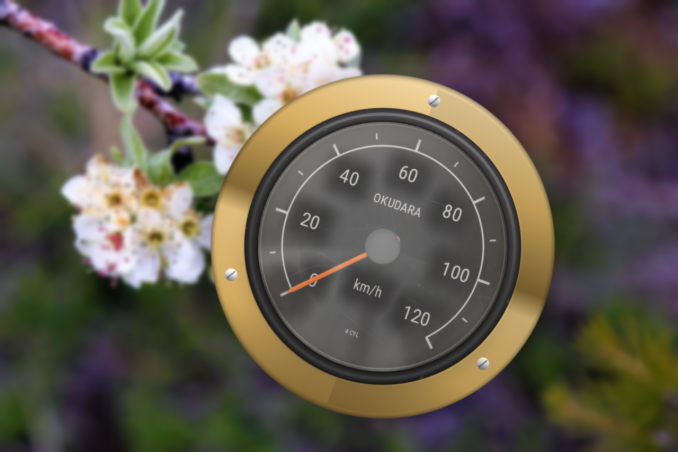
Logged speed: 0km/h
